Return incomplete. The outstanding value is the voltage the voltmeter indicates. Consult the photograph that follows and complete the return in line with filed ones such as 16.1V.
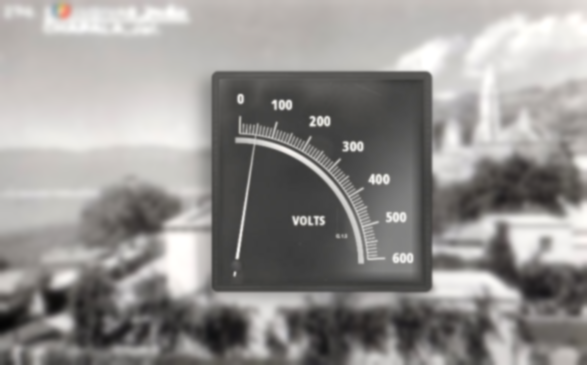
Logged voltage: 50V
